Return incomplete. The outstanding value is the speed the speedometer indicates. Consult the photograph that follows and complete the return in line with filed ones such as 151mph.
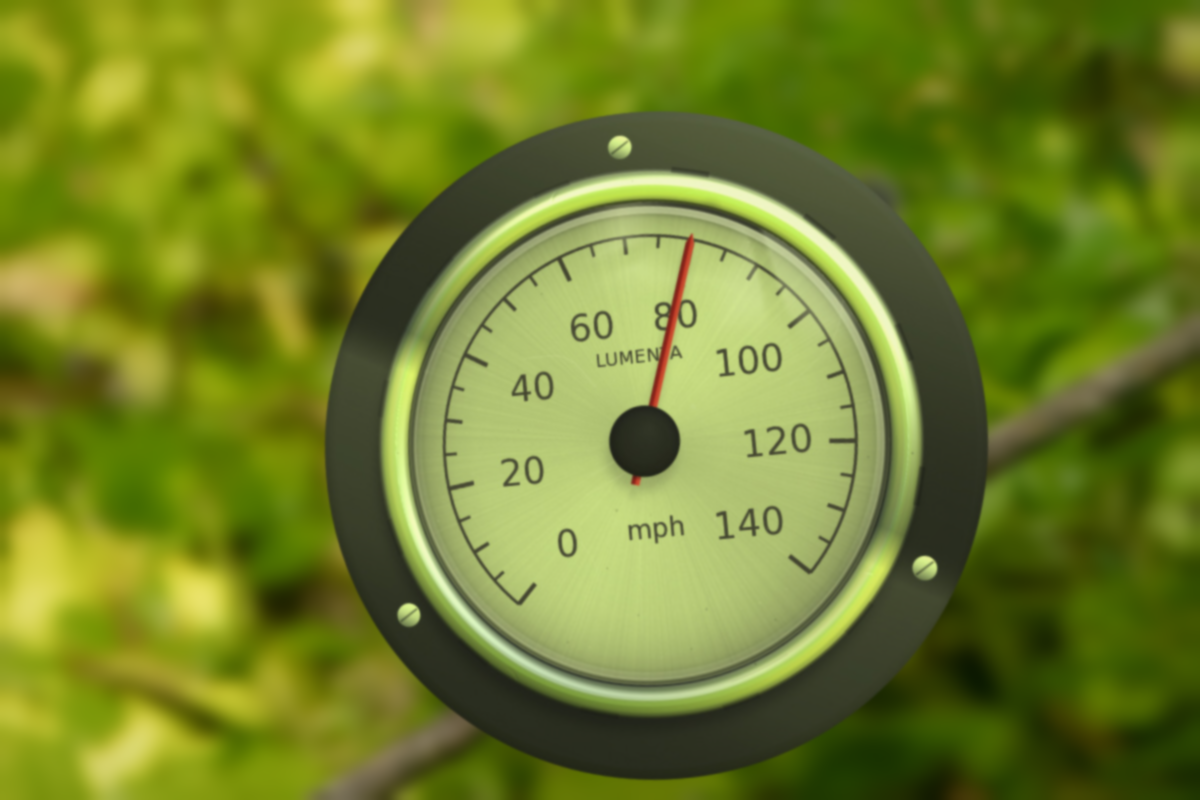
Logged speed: 80mph
